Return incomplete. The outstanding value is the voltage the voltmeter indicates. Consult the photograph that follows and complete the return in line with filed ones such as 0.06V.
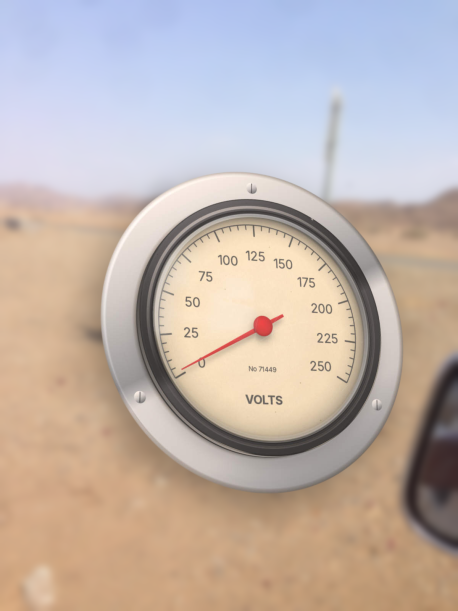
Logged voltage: 2.5V
